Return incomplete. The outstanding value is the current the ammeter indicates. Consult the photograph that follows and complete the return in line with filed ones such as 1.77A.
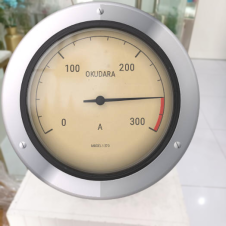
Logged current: 260A
